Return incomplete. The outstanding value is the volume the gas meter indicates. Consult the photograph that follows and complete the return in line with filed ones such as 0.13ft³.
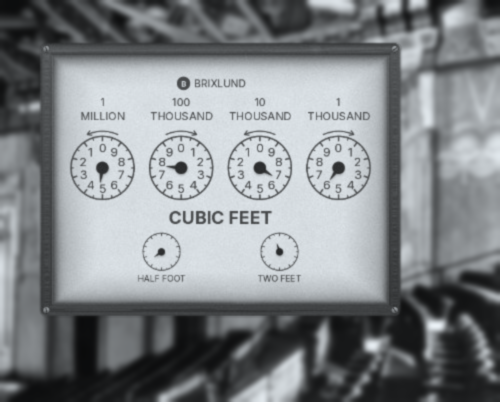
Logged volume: 476600ft³
